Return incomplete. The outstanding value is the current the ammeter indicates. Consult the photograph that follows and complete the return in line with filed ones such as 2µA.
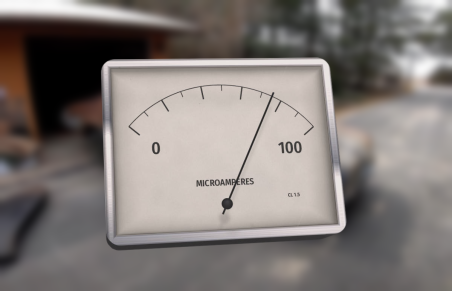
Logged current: 75µA
